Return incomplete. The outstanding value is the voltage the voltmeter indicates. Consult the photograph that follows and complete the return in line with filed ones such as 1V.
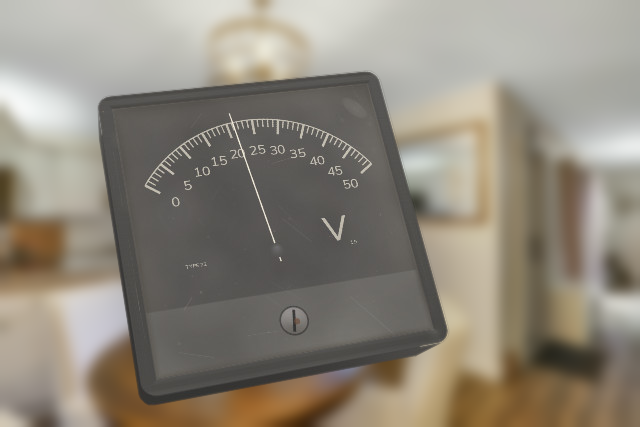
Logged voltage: 21V
